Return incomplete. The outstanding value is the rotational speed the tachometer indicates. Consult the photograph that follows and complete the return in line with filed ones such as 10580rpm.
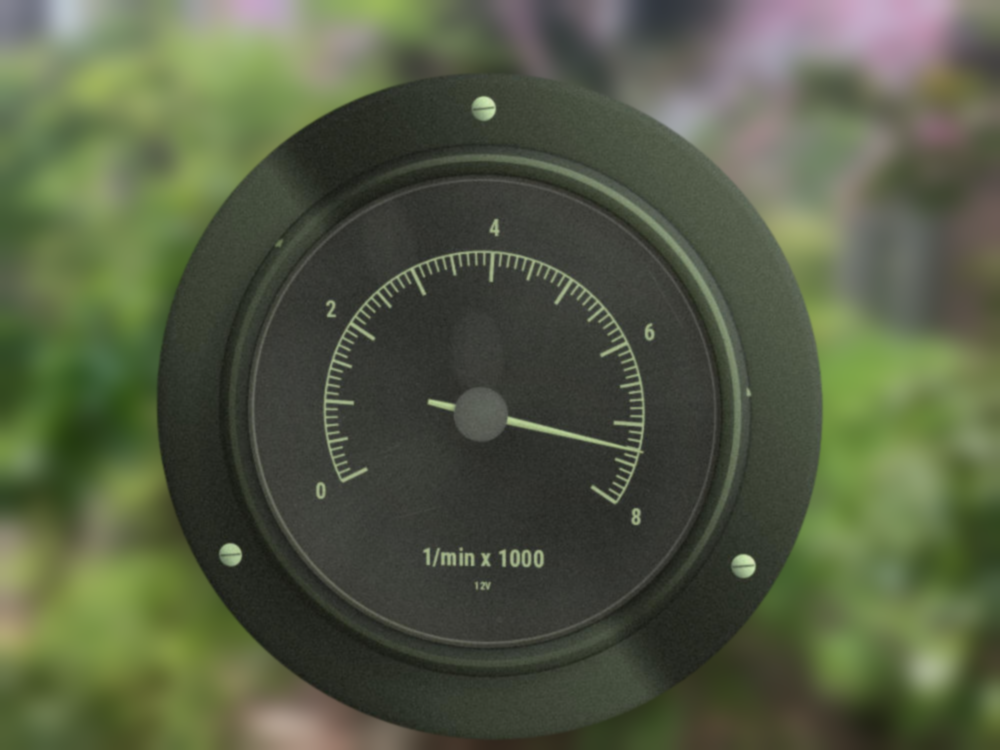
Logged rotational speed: 7300rpm
